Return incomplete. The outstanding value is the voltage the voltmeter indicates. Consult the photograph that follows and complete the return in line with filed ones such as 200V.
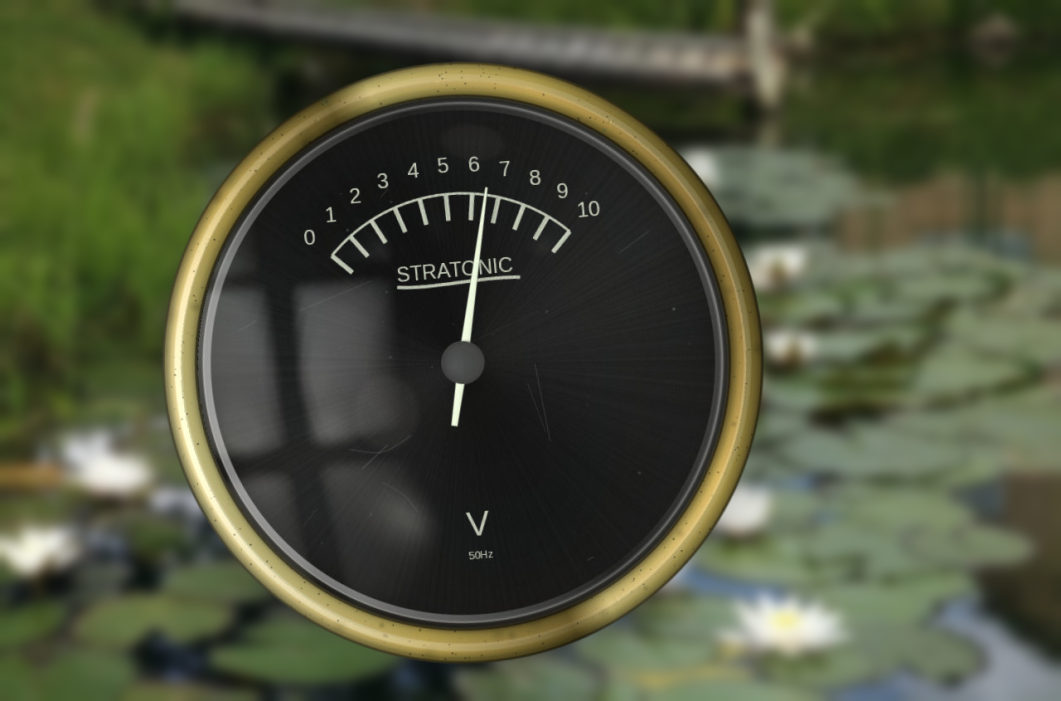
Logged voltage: 6.5V
